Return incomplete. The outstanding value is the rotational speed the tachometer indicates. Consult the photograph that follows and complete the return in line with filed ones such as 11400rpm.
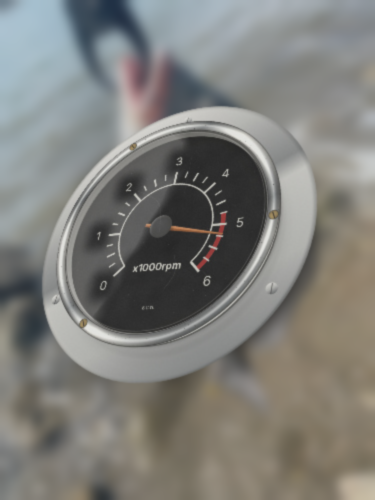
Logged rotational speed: 5250rpm
